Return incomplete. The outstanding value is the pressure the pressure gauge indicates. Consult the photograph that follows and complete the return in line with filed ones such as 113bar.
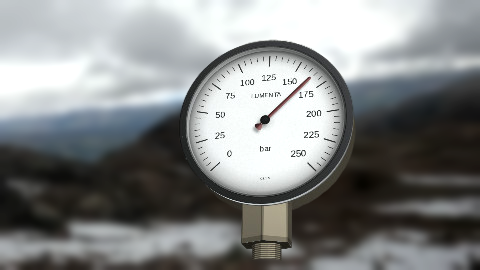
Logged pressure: 165bar
